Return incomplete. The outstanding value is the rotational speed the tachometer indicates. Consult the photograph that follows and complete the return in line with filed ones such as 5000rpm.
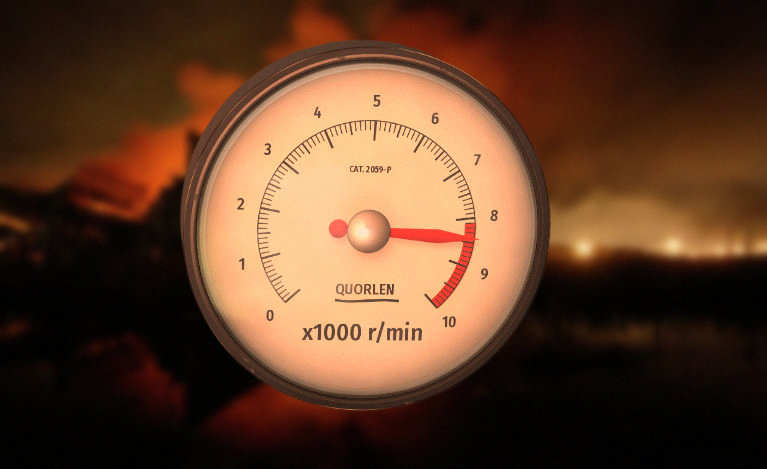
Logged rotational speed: 8400rpm
